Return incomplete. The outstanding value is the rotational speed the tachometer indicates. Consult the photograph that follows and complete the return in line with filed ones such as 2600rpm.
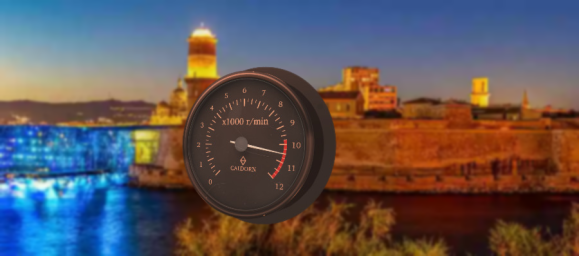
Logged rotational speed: 10500rpm
